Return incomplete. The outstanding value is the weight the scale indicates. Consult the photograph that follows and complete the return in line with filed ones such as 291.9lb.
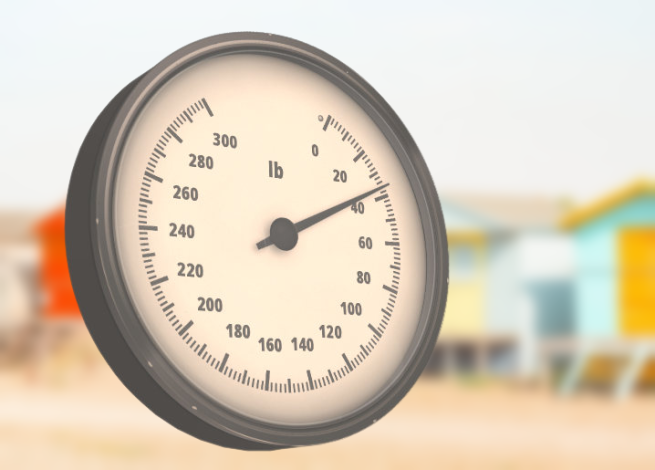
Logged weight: 36lb
